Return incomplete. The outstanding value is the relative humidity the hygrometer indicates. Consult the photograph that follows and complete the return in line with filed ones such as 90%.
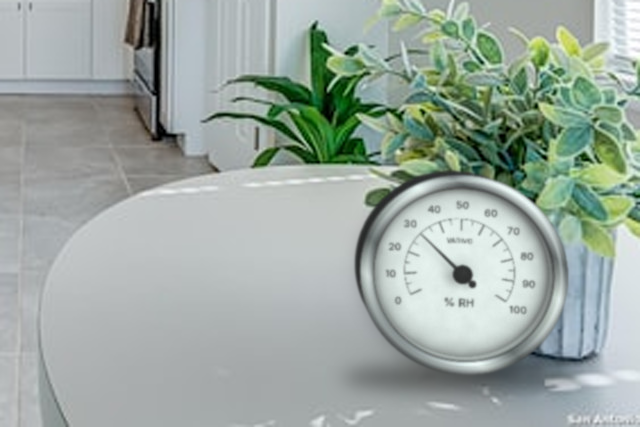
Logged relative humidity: 30%
